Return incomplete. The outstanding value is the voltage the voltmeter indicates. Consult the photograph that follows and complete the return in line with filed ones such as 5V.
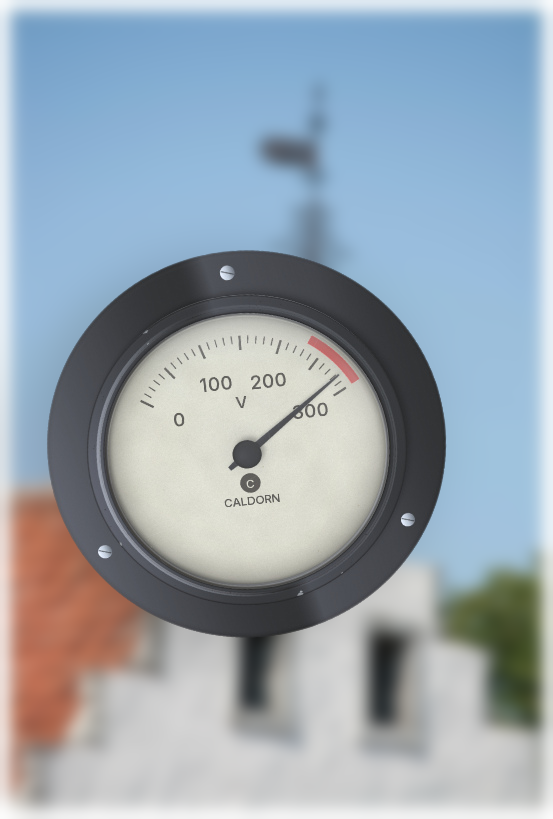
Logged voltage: 280V
